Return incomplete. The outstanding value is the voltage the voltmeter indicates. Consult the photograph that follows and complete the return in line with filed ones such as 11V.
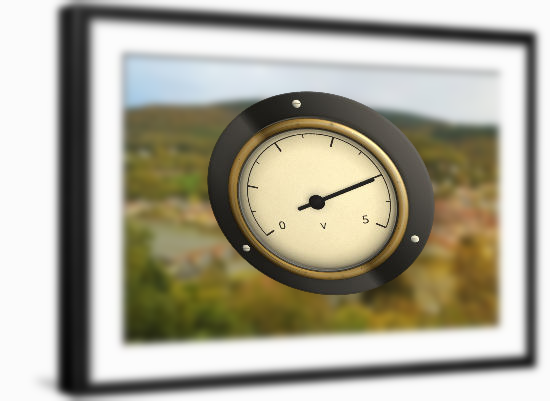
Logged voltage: 4V
